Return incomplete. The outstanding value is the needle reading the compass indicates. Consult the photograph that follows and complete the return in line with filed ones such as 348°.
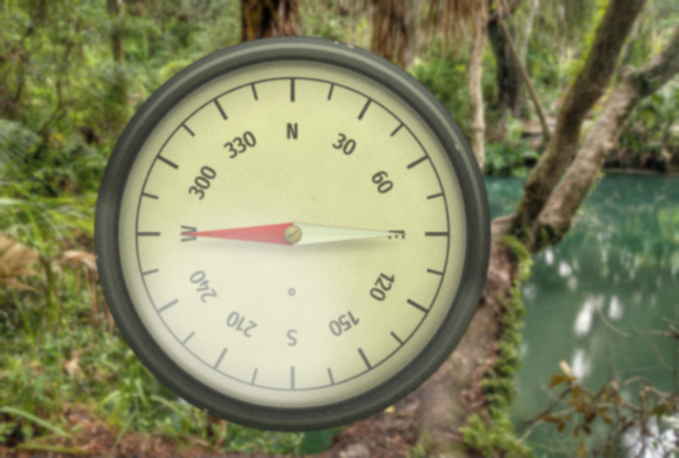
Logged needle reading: 270°
